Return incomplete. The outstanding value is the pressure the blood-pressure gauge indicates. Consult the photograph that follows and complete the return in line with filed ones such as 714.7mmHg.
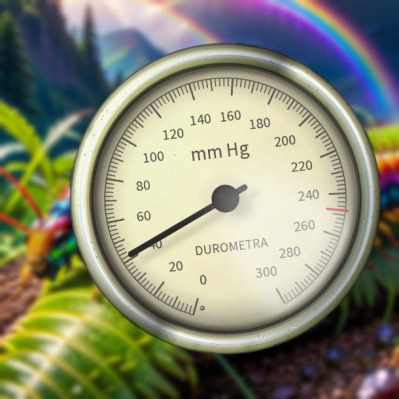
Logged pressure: 42mmHg
